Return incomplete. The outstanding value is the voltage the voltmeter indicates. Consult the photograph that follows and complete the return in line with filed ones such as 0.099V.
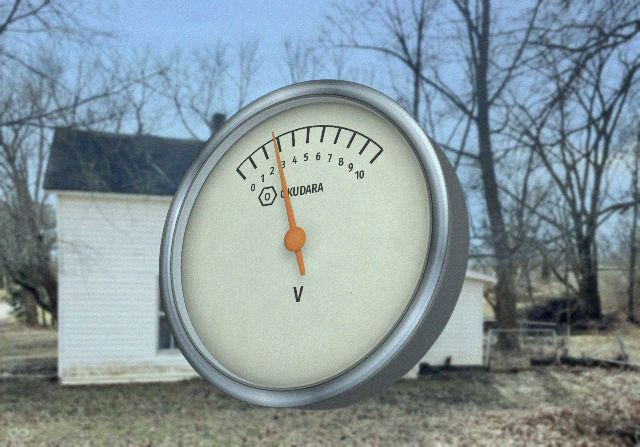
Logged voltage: 3V
